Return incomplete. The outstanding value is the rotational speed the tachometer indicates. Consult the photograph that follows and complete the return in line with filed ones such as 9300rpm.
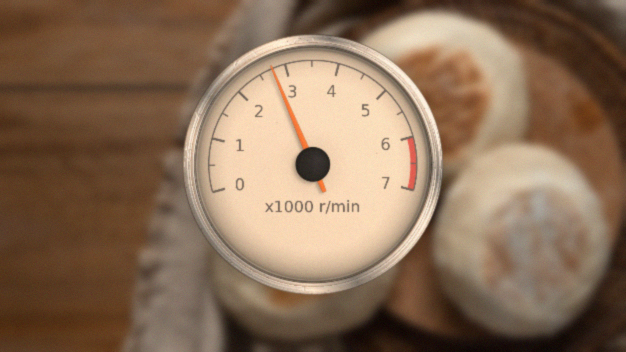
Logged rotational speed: 2750rpm
